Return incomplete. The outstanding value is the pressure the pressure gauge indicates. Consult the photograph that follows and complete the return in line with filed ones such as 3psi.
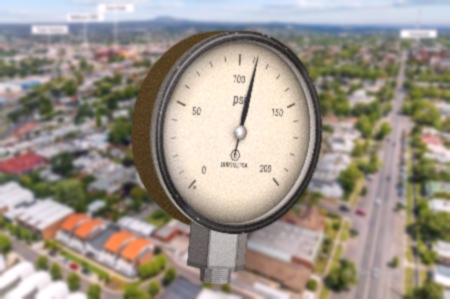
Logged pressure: 110psi
